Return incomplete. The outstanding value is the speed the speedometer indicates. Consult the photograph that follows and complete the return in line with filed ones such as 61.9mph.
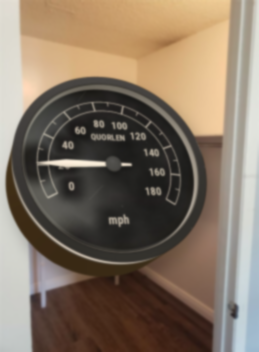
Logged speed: 20mph
